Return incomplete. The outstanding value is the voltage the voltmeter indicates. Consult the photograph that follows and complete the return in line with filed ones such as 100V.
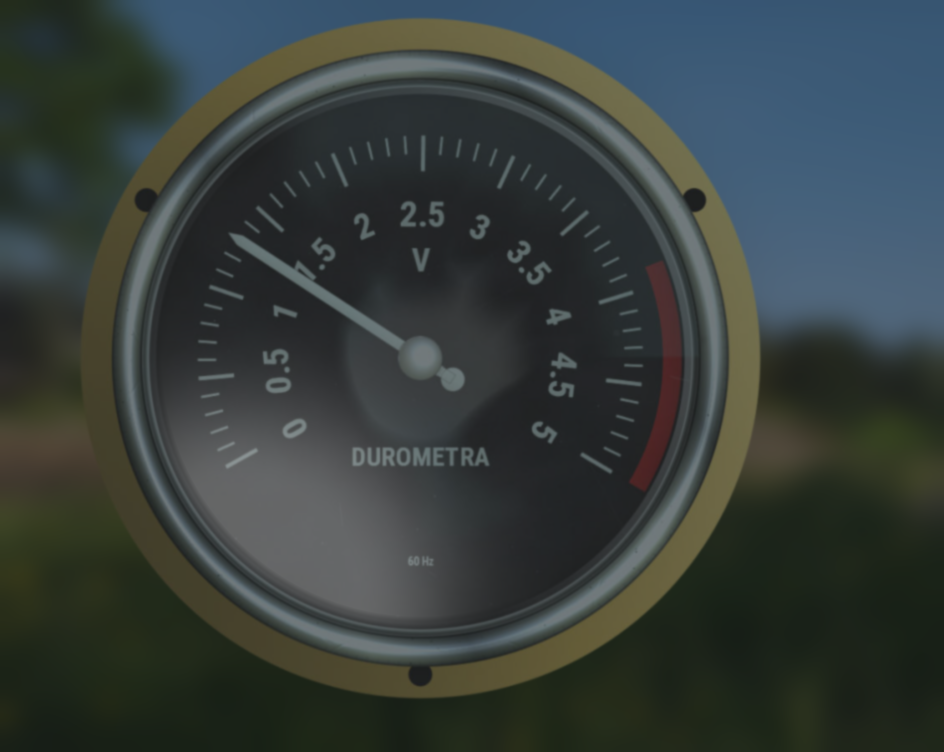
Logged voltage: 1.3V
